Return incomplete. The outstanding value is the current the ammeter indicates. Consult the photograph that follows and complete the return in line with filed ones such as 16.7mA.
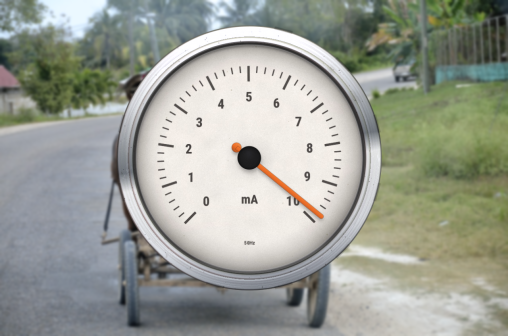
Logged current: 9.8mA
